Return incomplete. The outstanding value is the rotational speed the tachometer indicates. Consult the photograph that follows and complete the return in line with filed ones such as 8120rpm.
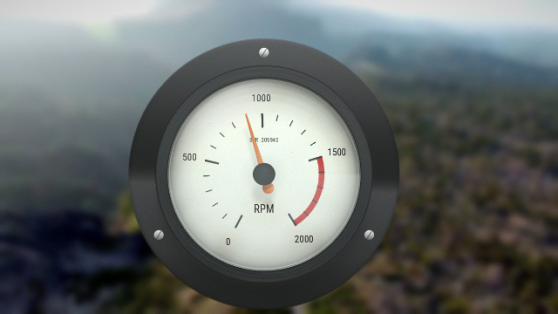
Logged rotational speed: 900rpm
